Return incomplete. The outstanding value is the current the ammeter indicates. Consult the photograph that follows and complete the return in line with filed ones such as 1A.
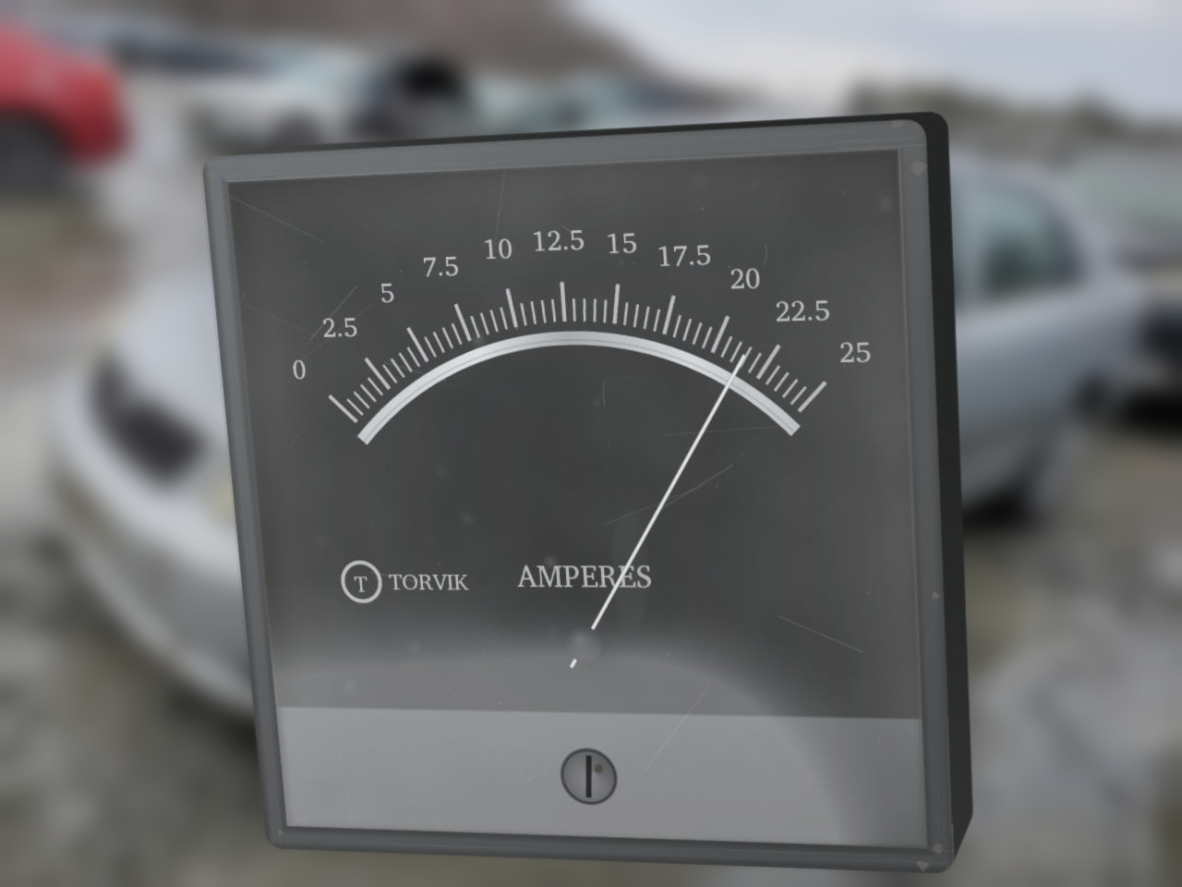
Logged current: 21.5A
